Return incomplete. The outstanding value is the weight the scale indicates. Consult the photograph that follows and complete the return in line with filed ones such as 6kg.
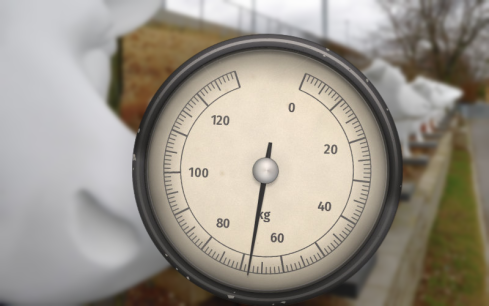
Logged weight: 68kg
